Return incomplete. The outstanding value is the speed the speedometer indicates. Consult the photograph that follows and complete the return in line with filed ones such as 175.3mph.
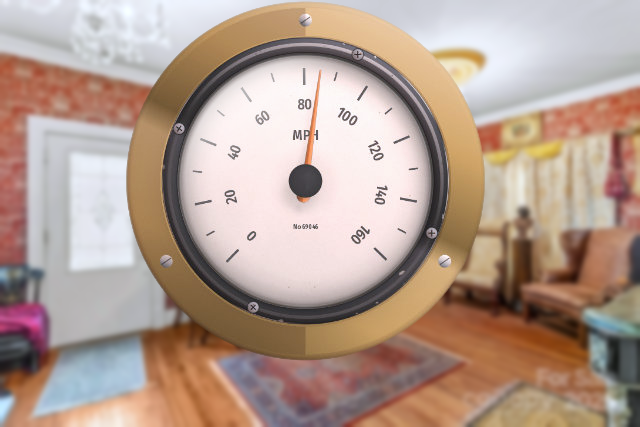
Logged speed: 85mph
